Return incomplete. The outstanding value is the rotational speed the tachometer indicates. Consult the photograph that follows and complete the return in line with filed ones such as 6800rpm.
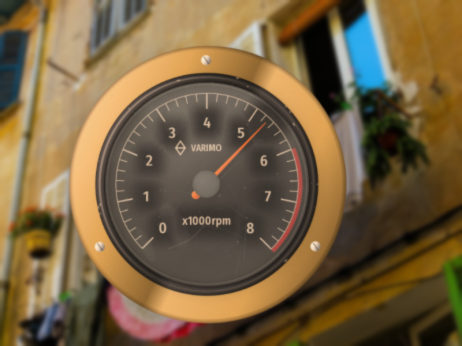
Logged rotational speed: 5300rpm
